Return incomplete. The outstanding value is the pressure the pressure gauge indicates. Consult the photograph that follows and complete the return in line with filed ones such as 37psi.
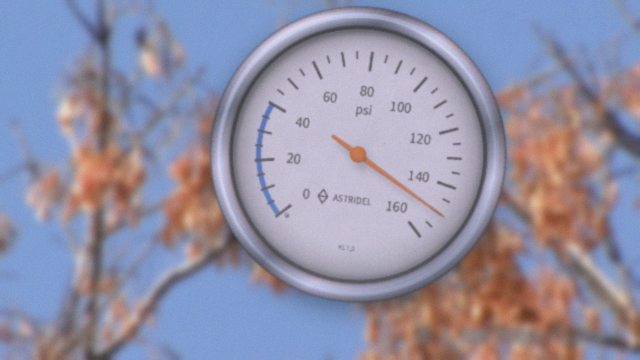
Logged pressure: 150psi
